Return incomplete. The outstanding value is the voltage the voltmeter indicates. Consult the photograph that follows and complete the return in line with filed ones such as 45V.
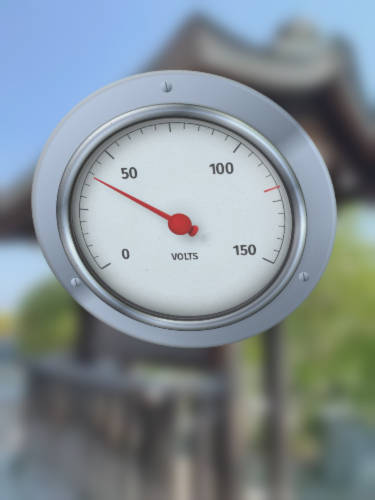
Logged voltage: 40V
